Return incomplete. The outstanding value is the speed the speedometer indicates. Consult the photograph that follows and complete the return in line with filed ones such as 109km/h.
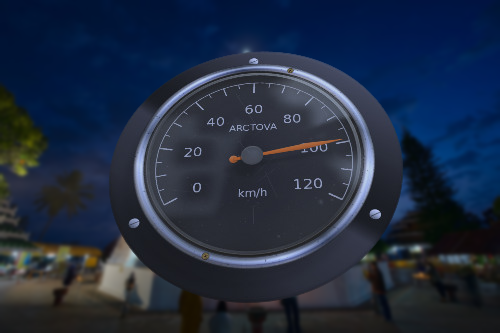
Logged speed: 100km/h
